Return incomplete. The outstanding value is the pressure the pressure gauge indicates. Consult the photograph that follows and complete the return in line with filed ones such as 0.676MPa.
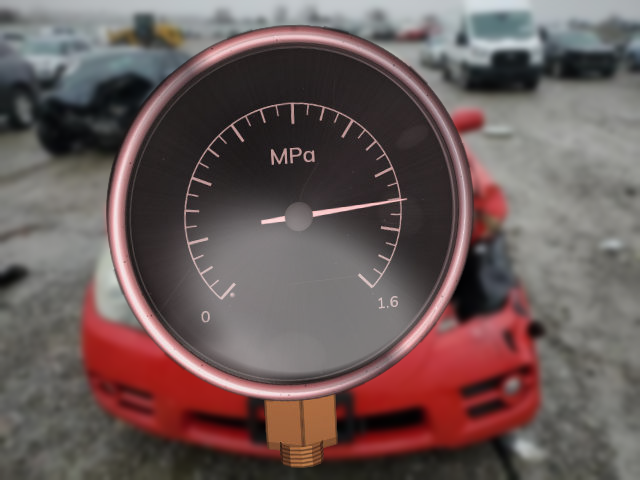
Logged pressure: 1.3MPa
